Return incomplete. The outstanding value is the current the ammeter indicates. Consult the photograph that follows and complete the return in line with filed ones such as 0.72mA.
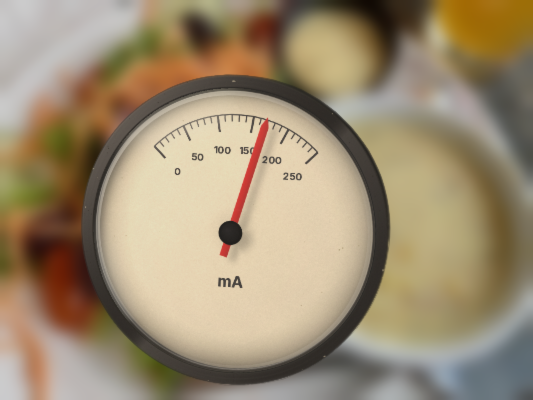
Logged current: 170mA
